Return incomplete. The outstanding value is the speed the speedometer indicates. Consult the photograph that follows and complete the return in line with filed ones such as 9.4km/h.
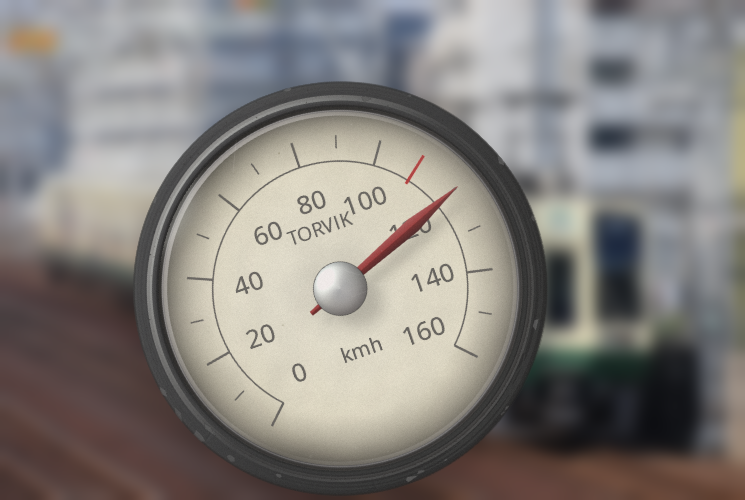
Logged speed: 120km/h
